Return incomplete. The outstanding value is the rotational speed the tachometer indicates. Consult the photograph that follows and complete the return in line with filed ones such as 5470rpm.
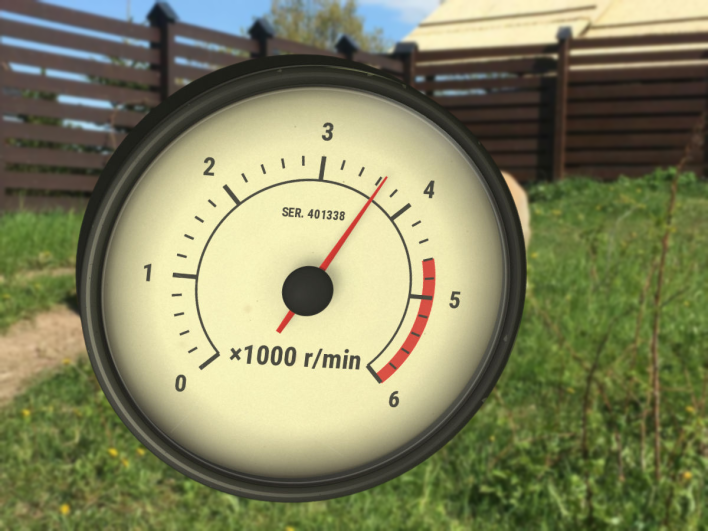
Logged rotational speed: 3600rpm
